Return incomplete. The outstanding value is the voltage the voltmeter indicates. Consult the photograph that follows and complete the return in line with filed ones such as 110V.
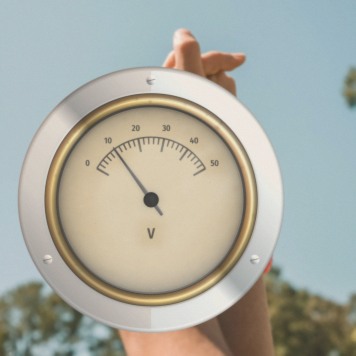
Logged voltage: 10V
